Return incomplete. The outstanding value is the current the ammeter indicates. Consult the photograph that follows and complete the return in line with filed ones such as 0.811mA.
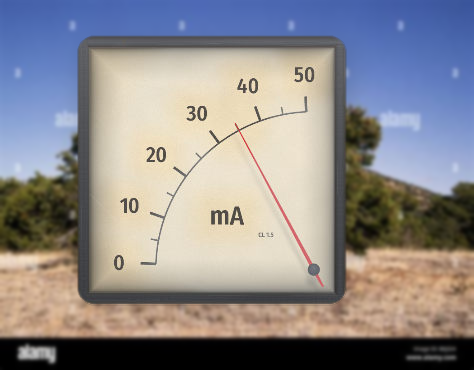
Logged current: 35mA
